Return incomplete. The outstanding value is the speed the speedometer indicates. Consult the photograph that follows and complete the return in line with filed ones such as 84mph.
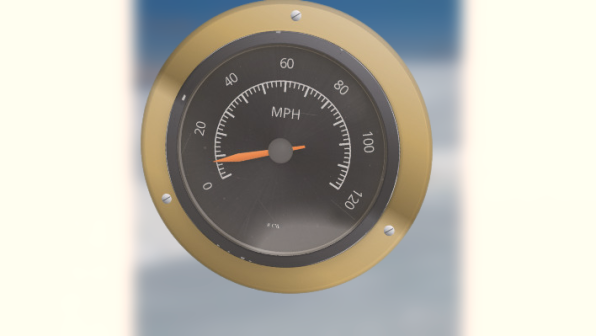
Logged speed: 8mph
